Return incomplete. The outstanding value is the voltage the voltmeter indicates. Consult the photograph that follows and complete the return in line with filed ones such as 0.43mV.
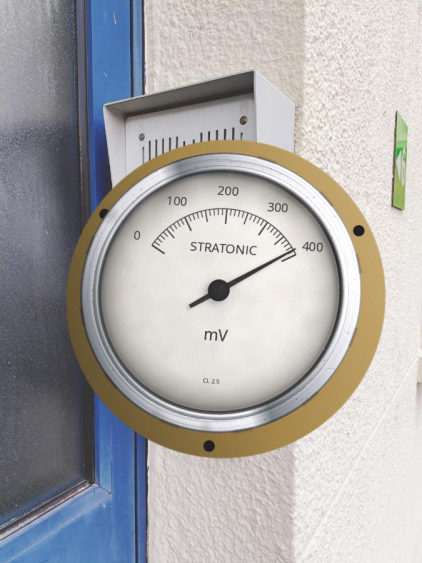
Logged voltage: 390mV
